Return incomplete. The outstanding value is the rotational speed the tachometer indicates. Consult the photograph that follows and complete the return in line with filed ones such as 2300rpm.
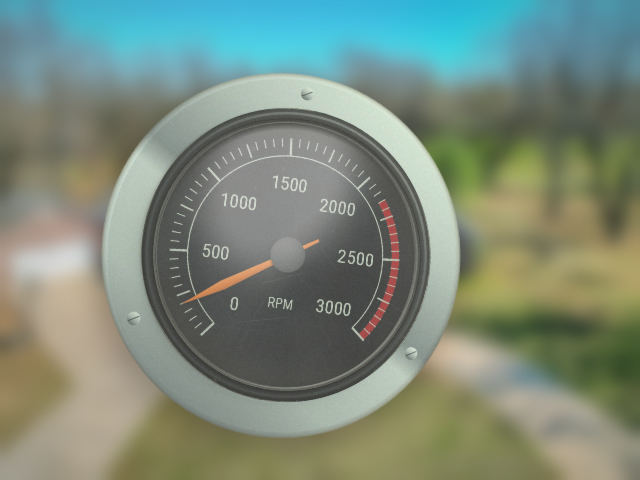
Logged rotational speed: 200rpm
